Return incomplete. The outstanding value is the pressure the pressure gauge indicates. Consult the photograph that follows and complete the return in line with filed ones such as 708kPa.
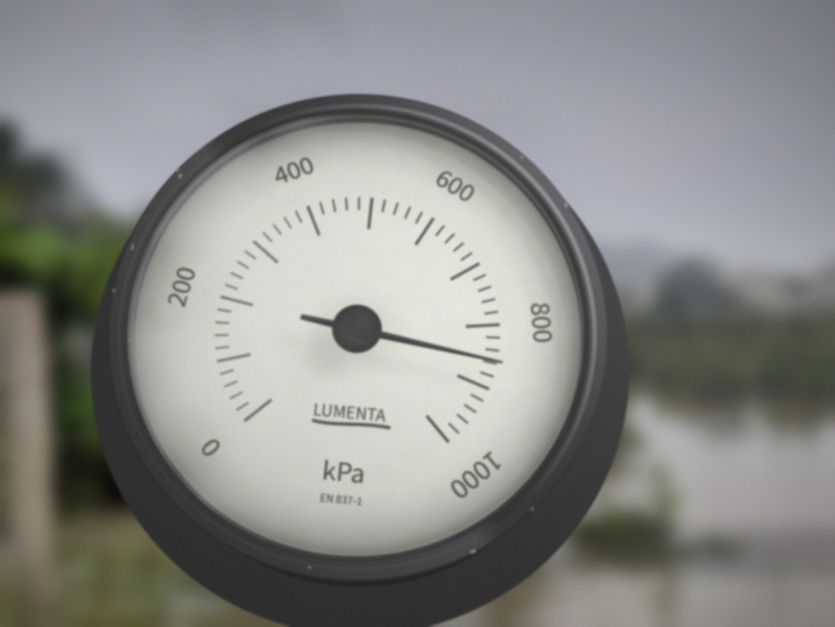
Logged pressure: 860kPa
